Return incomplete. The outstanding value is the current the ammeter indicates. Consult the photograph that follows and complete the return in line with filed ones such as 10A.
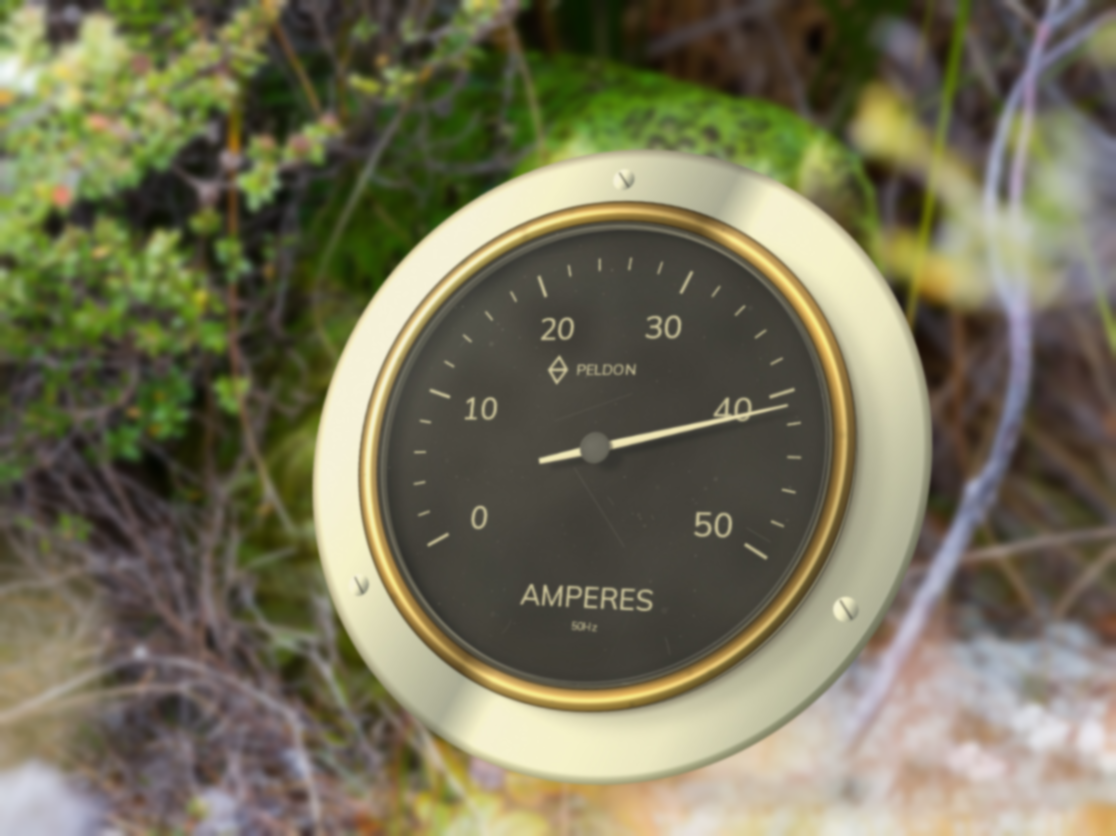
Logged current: 41A
